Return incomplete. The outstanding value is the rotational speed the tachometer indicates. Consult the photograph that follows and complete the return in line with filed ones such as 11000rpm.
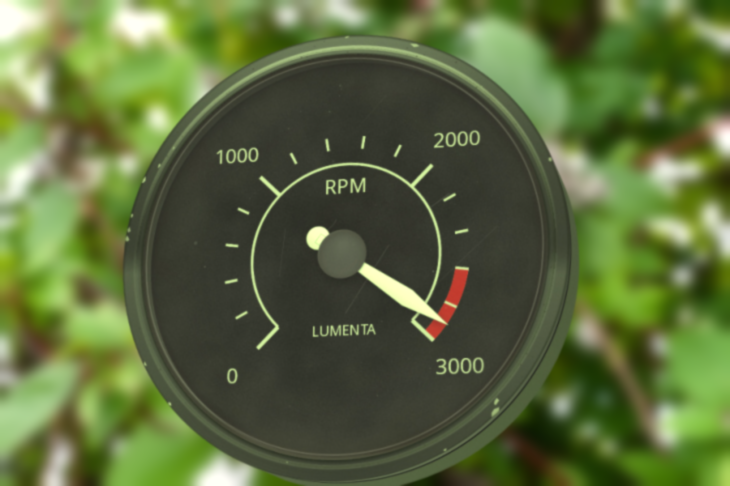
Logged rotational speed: 2900rpm
